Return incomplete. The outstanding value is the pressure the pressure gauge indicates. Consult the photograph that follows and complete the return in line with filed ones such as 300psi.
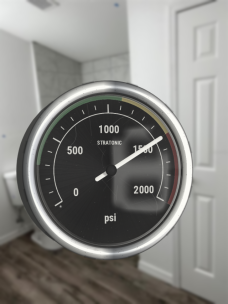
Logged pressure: 1500psi
